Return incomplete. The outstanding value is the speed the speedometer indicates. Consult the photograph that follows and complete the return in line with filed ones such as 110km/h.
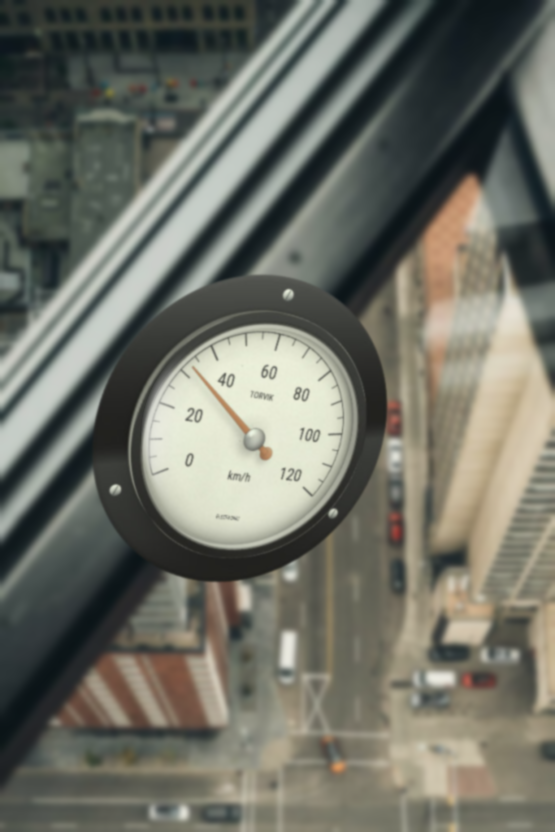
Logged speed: 32.5km/h
